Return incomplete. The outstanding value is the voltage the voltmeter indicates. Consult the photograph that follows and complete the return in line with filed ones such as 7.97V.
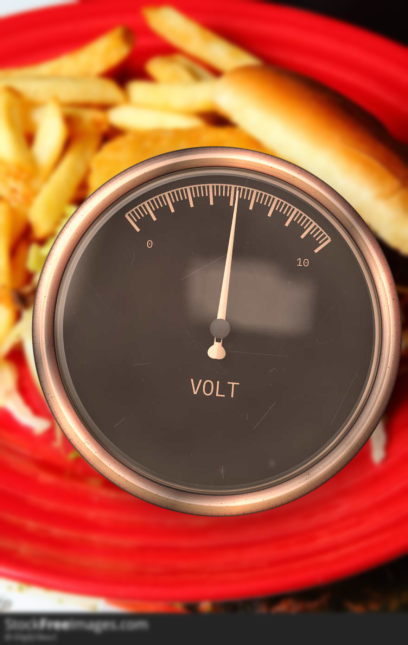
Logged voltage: 5.2V
